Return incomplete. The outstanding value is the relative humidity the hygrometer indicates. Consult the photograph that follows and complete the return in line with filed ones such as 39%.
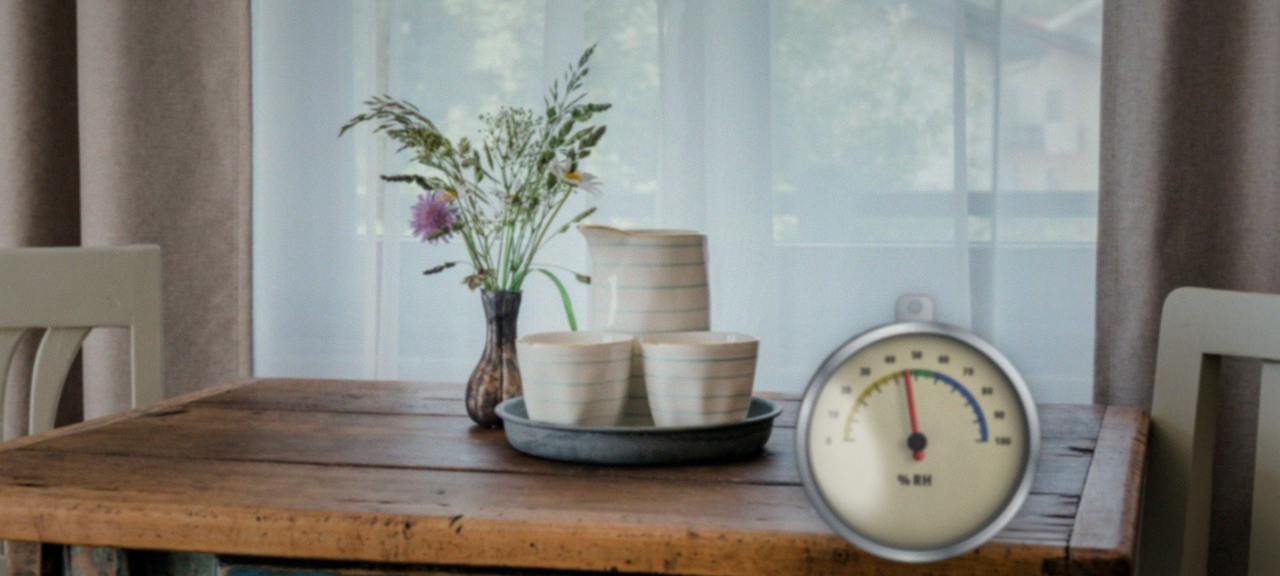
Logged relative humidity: 45%
